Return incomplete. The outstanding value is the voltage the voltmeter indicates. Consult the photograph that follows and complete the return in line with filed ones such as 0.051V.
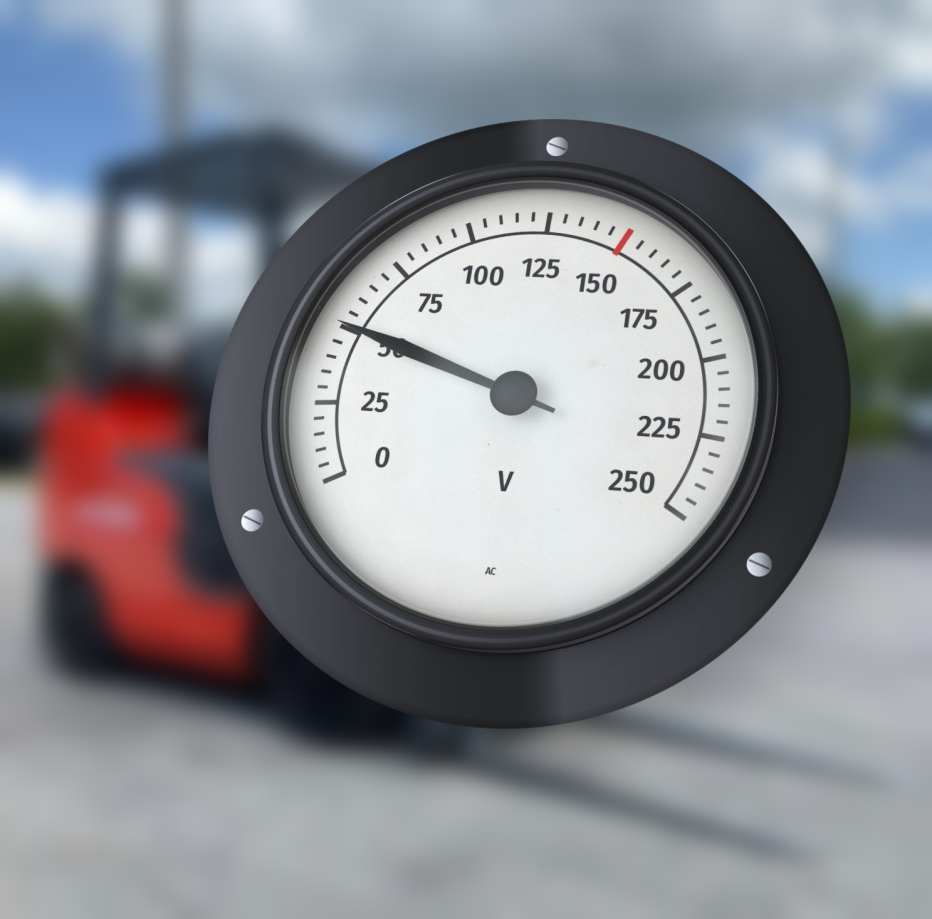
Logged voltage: 50V
